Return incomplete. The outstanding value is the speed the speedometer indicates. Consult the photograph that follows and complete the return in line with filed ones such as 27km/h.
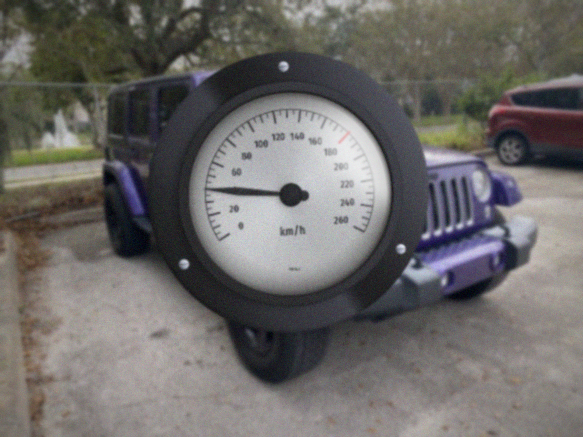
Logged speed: 40km/h
